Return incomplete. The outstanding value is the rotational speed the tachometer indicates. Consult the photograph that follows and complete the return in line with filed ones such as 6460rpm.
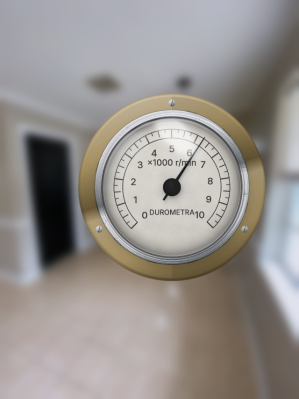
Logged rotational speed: 6250rpm
